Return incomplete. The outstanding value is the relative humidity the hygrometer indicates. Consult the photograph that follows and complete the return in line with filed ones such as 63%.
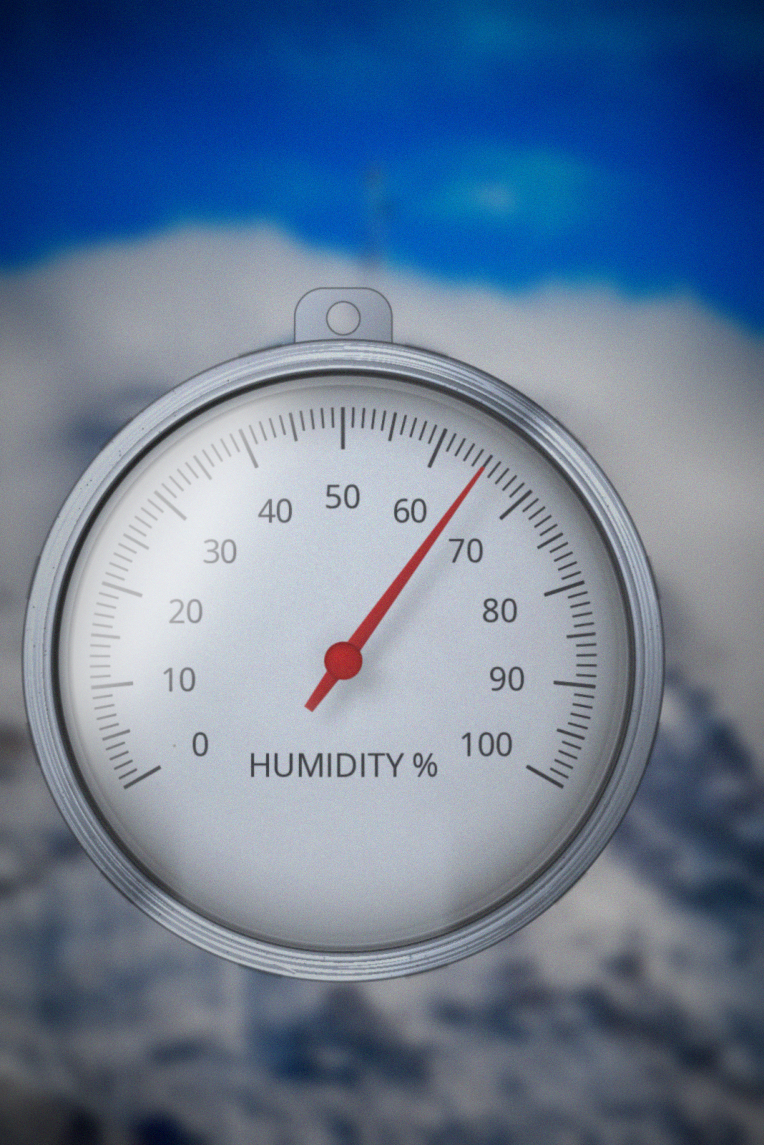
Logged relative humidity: 65%
